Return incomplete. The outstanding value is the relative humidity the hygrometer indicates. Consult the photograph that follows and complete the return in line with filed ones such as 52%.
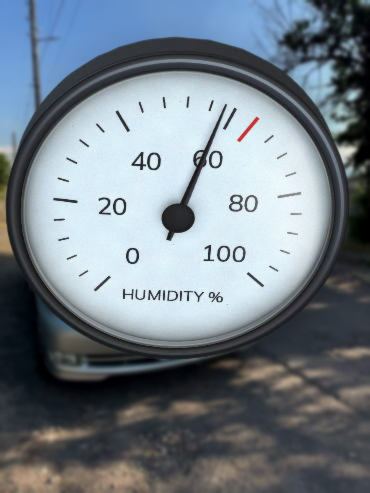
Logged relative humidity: 58%
